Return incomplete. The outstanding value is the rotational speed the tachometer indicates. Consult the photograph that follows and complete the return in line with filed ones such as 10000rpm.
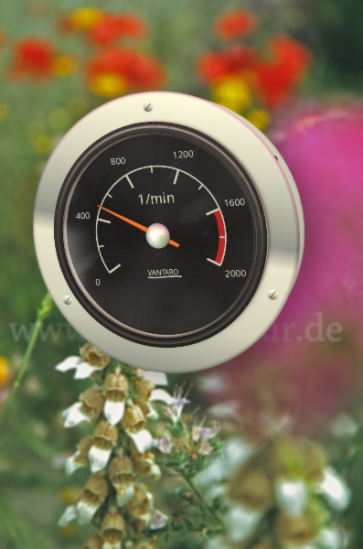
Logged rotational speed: 500rpm
